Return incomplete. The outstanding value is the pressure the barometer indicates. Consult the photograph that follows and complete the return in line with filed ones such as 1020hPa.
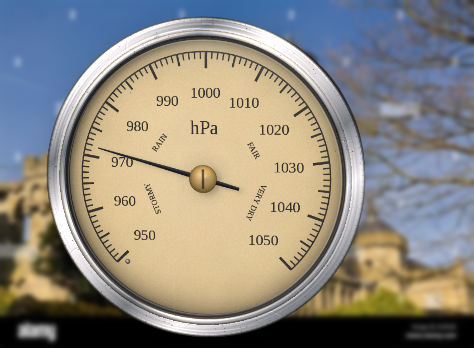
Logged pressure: 972hPa
